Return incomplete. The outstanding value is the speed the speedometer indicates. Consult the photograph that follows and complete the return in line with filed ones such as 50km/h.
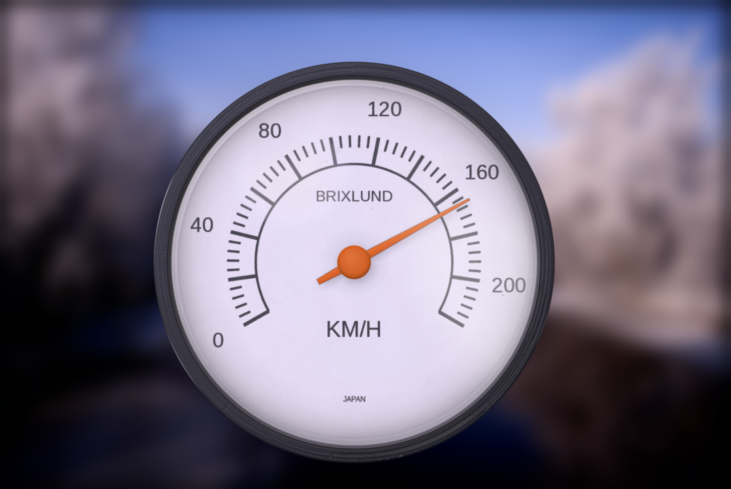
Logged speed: 166km/h
